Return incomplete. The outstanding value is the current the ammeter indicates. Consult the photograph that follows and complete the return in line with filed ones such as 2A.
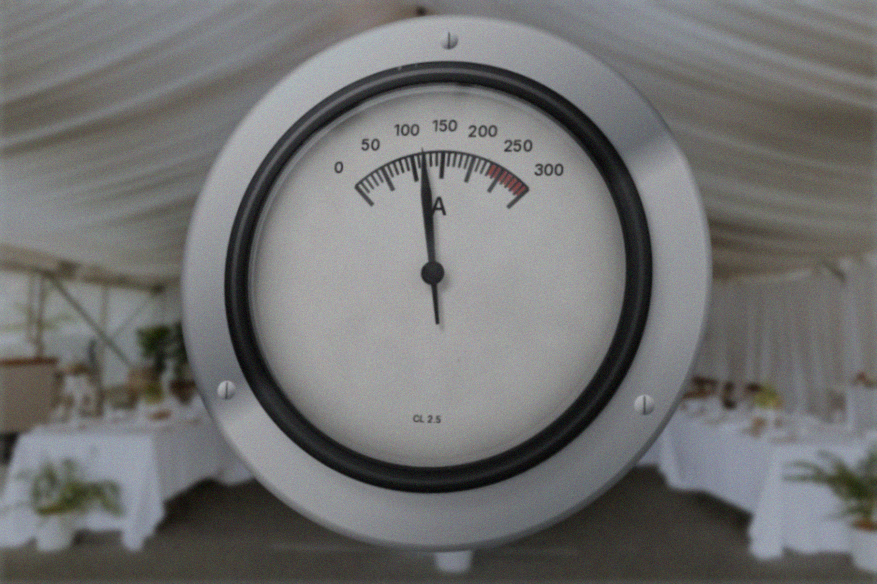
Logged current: 120A
